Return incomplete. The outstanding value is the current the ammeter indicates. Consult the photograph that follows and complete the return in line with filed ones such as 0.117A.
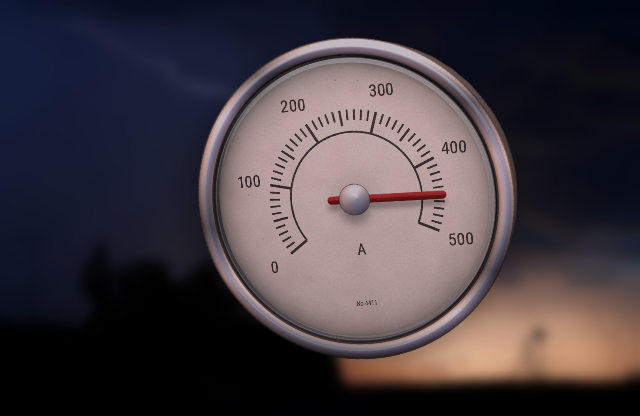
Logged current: 450A
